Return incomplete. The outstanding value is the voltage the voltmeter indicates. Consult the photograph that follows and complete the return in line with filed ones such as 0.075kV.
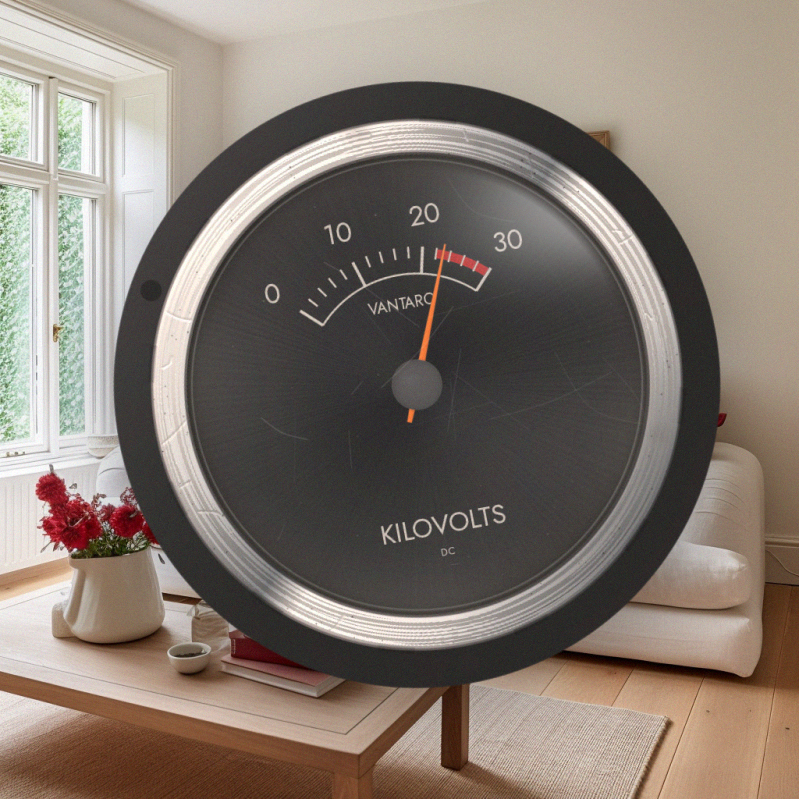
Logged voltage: 23kV
